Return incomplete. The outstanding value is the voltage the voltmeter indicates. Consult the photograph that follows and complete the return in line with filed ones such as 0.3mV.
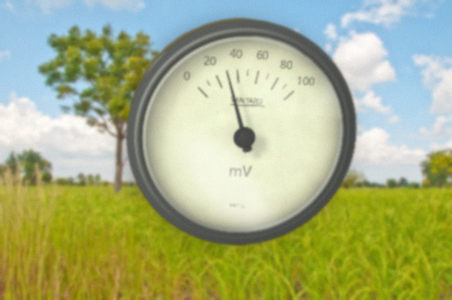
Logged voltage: 30mV
